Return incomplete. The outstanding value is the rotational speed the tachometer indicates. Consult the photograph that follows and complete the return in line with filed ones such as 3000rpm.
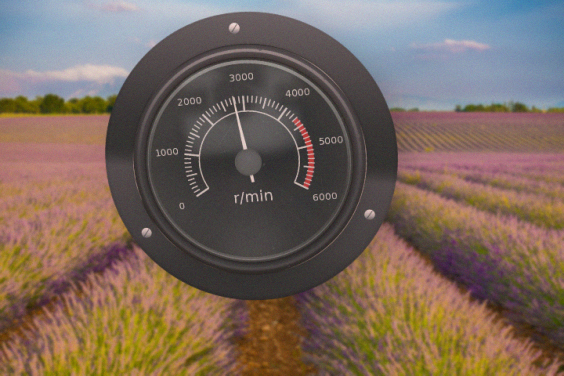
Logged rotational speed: 2800rpm
